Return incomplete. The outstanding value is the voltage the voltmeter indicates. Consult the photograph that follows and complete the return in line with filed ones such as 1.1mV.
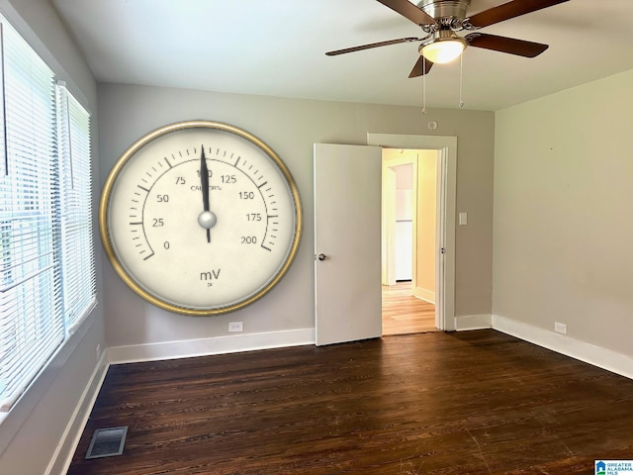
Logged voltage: 100mV
